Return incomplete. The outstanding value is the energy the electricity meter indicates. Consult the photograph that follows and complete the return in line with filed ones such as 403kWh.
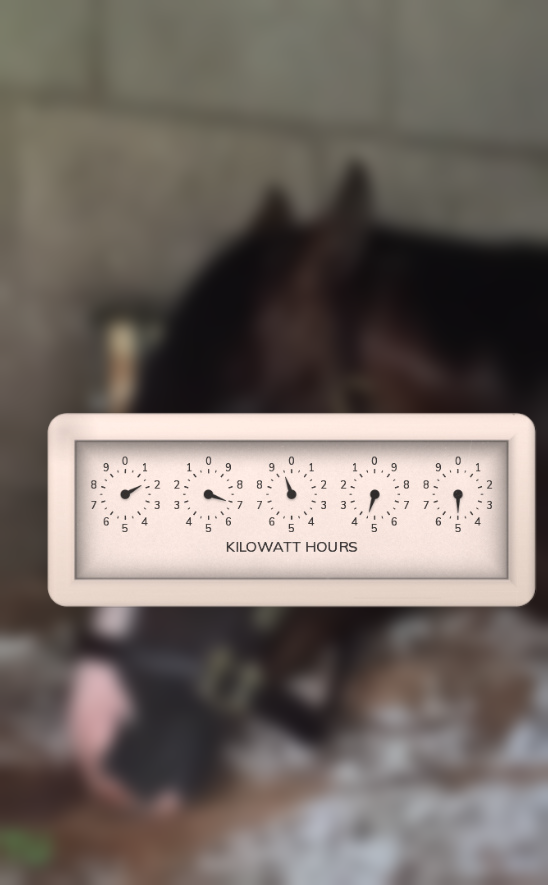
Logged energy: 16945kWh
